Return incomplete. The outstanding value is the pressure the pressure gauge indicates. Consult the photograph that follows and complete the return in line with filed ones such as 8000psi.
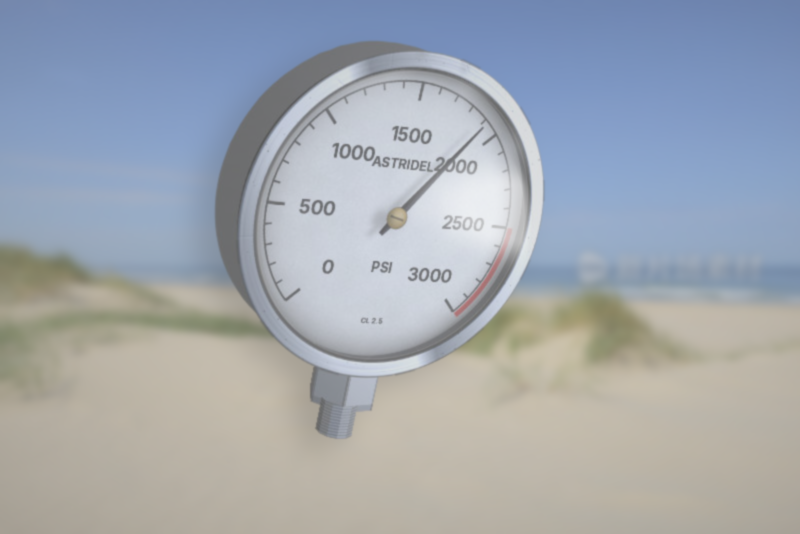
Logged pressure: 1900psi
